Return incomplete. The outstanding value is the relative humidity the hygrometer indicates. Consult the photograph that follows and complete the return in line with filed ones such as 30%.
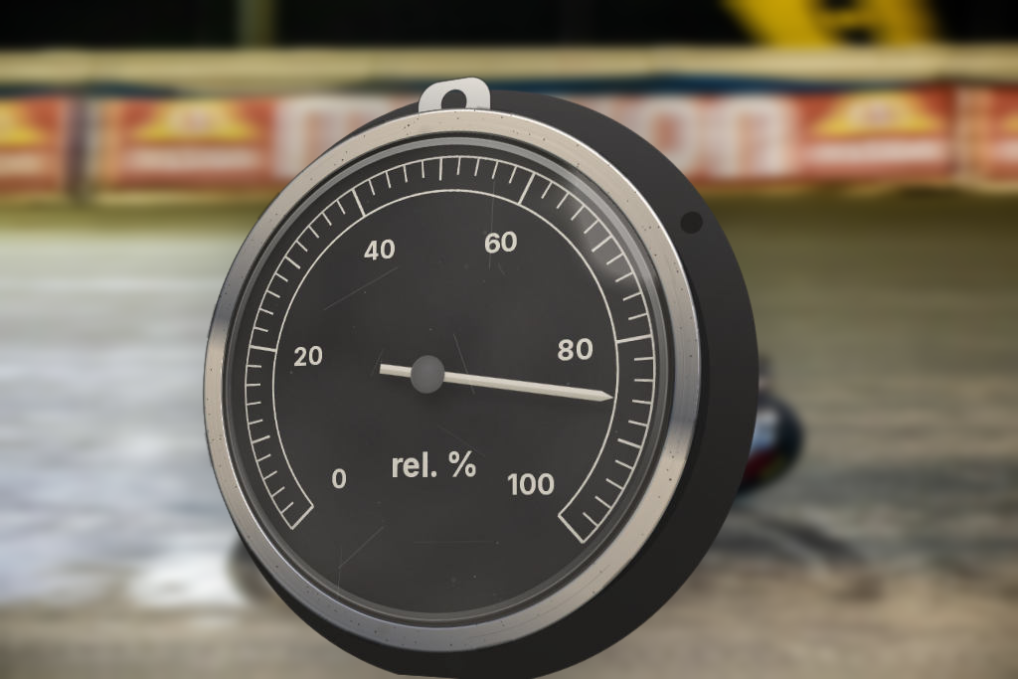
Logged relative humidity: 86%
